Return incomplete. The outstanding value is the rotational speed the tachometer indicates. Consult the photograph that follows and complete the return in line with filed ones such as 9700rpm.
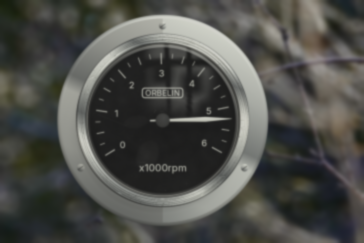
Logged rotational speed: 5250rpm
